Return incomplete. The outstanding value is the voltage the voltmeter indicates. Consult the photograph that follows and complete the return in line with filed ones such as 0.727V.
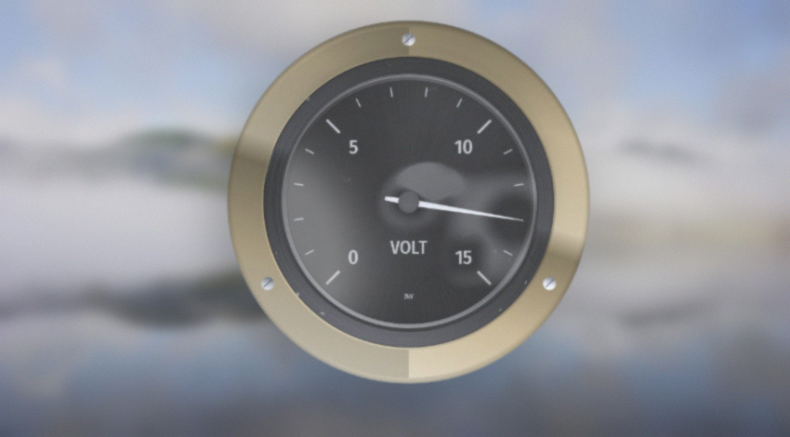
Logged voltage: 13V
